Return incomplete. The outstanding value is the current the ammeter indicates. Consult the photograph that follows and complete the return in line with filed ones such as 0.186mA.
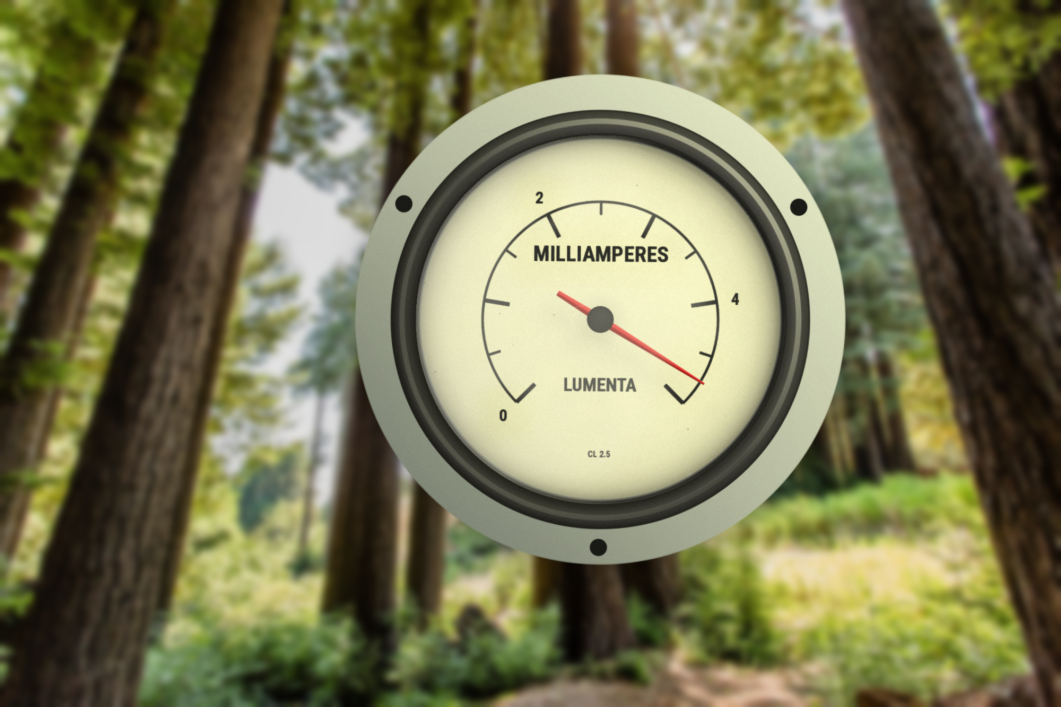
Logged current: 4.75mA
